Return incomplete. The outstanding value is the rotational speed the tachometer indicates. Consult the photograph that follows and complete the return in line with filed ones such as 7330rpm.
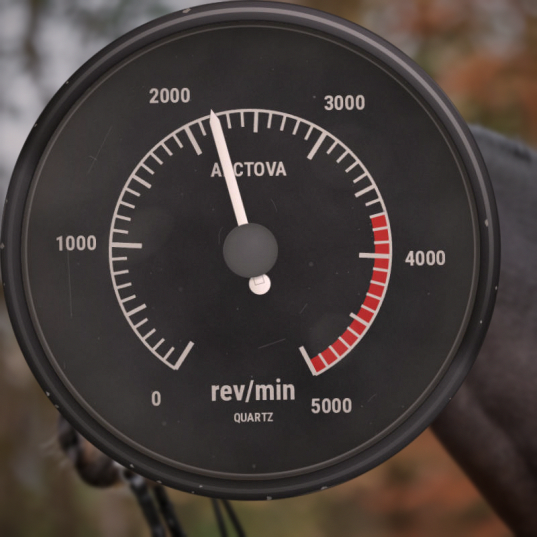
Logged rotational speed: 2200rpm
